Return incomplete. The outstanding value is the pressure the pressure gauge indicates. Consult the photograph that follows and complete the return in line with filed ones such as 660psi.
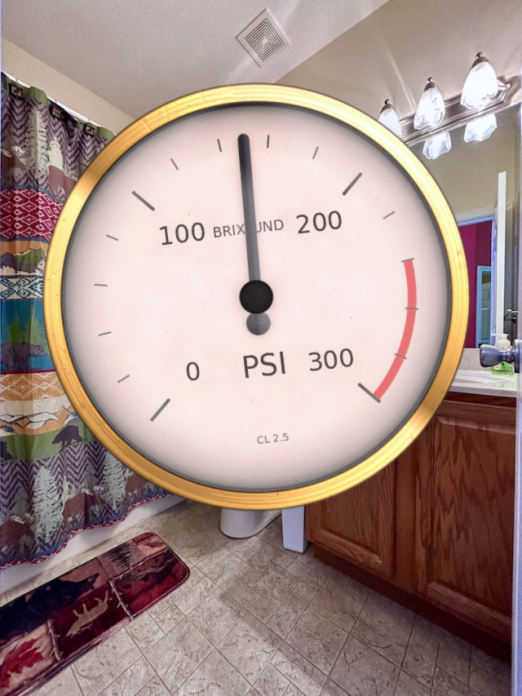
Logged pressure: 150psi
